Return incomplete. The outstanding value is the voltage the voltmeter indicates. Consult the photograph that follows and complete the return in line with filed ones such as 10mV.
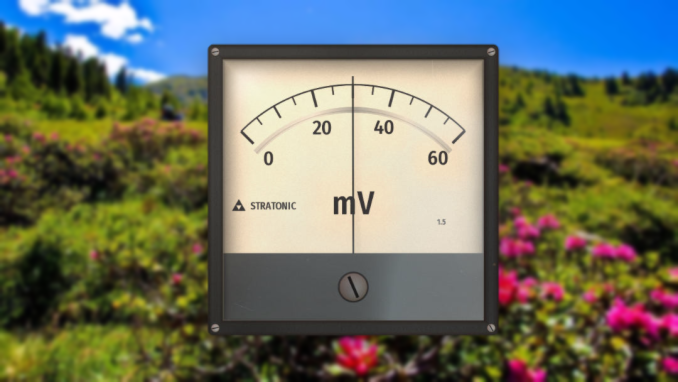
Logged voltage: 30mV
